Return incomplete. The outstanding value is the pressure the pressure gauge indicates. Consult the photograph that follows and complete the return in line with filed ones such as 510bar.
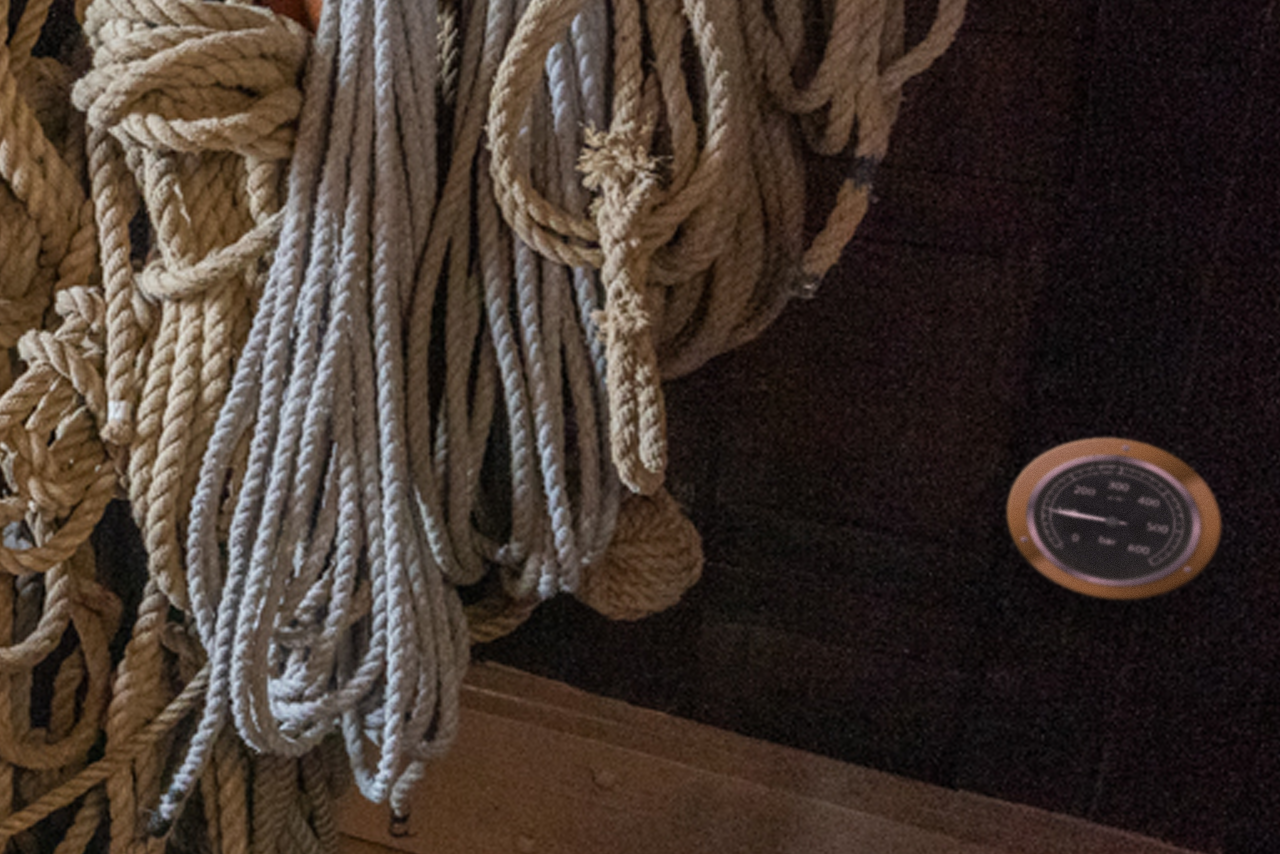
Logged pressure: 100bar
